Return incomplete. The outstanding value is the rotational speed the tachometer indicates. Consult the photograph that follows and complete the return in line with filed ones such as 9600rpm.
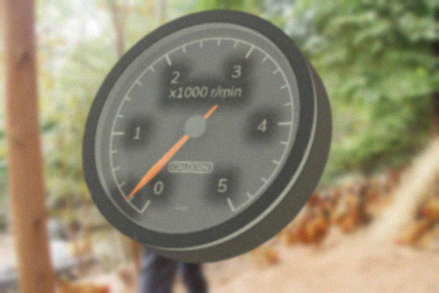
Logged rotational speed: 200rpm
